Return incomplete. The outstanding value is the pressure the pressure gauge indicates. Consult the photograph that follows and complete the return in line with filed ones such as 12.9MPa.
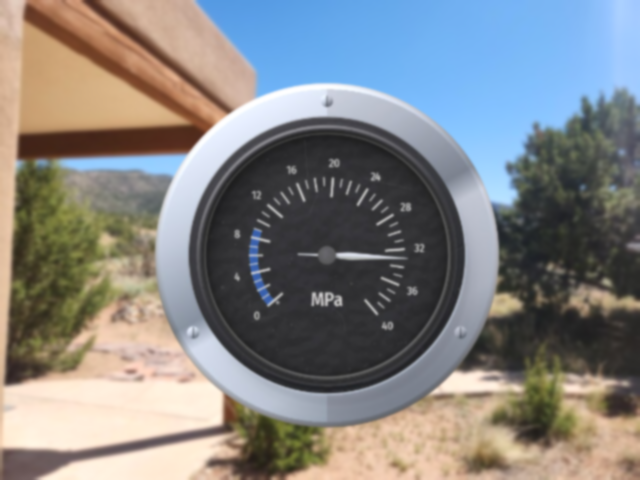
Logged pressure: 33MPa
